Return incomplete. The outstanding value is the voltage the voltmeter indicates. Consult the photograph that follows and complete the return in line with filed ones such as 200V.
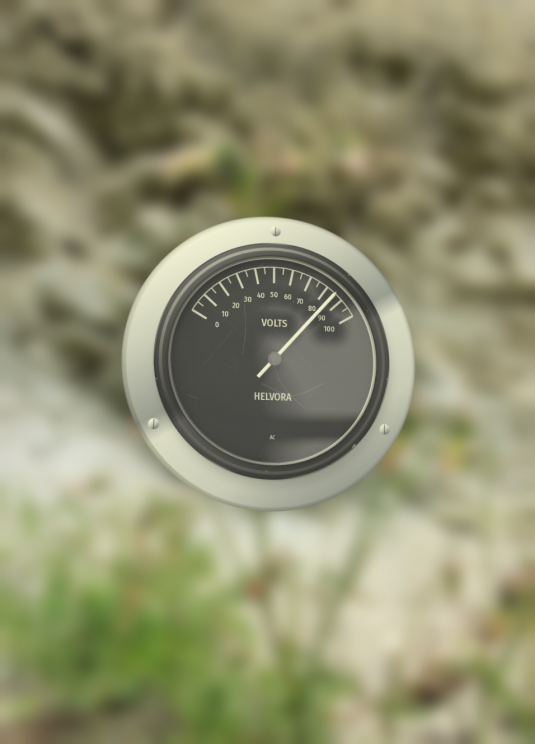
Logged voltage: 85V
